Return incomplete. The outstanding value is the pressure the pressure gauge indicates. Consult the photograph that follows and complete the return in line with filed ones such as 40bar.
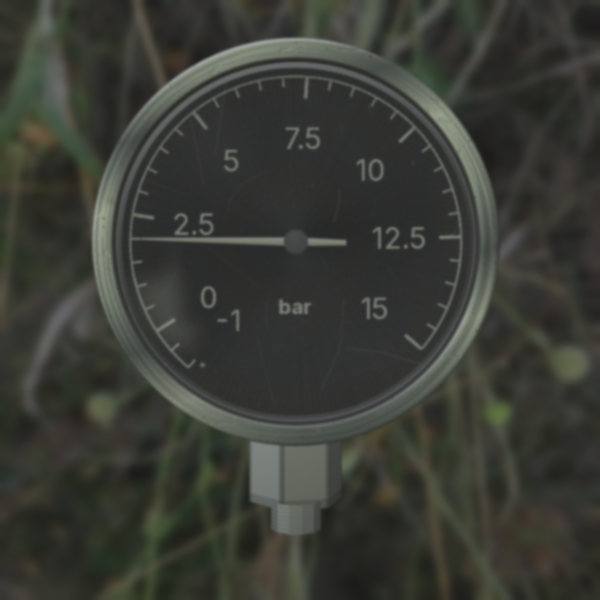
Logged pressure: 2bar
